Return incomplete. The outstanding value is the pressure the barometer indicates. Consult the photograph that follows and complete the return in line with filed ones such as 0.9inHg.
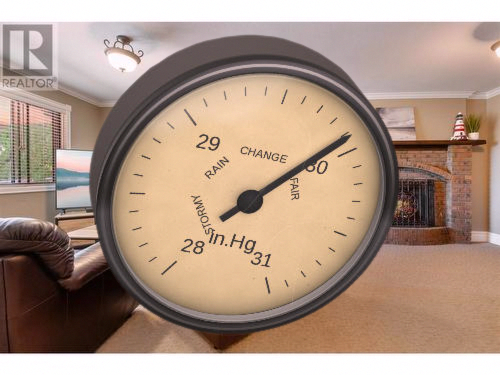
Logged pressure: 29.9inHg
